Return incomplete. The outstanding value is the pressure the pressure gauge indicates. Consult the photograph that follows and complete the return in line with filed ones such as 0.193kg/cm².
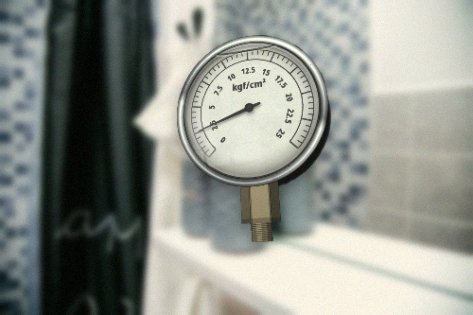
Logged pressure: 2.5kg/cm²
